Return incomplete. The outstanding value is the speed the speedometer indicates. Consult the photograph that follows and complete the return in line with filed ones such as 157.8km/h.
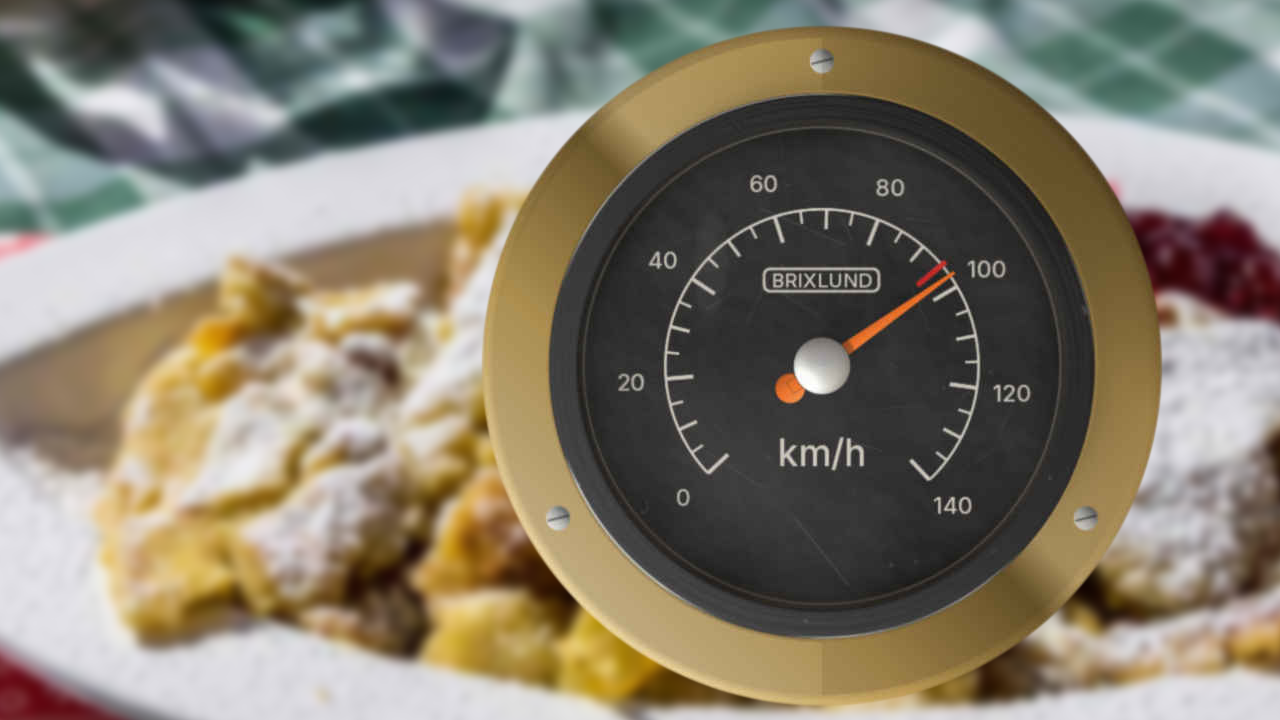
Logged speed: 97.5km/h
